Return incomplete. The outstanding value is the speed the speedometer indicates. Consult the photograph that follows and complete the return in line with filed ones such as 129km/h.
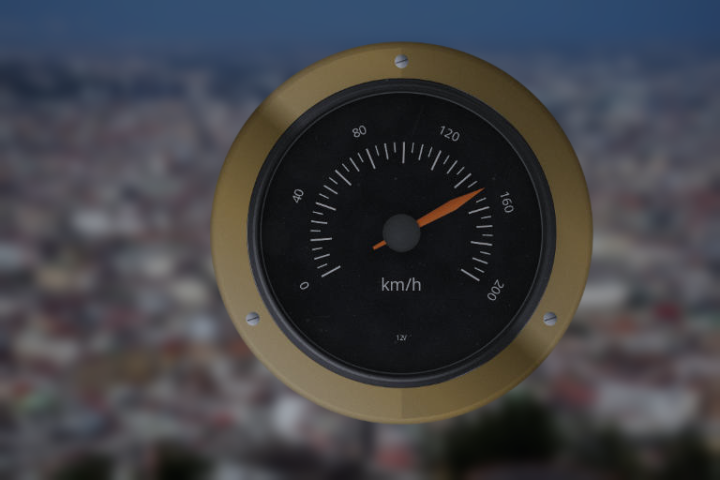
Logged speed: 150km/h
